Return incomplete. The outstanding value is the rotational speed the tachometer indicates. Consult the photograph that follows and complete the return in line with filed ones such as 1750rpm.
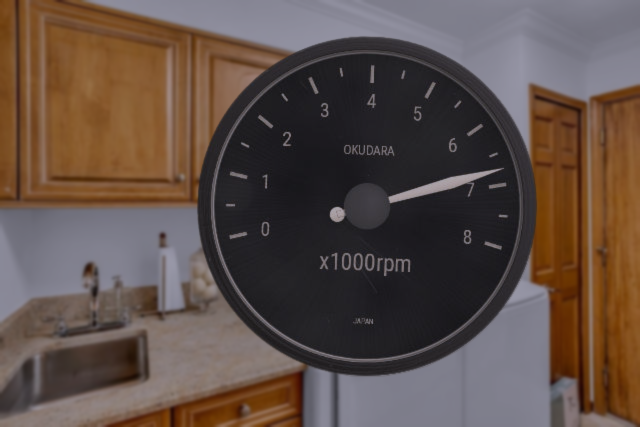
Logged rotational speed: 6750rpm
